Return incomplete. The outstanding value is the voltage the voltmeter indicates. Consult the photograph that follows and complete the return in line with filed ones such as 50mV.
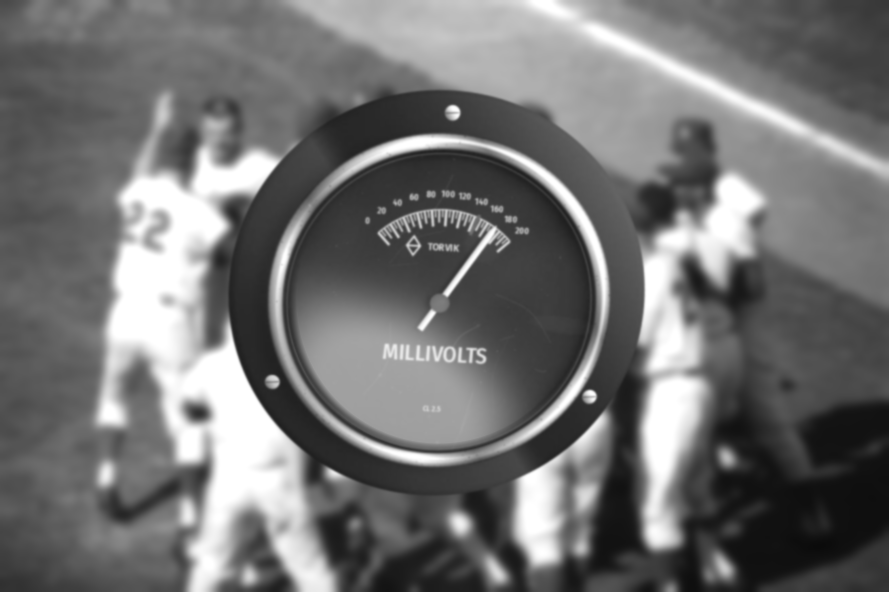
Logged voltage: 170mV
